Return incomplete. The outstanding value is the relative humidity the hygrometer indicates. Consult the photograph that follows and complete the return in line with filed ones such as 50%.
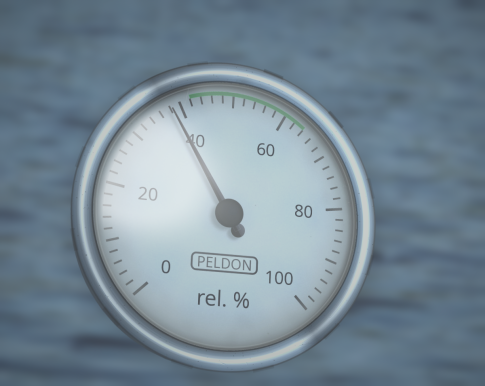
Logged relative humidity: 38%
